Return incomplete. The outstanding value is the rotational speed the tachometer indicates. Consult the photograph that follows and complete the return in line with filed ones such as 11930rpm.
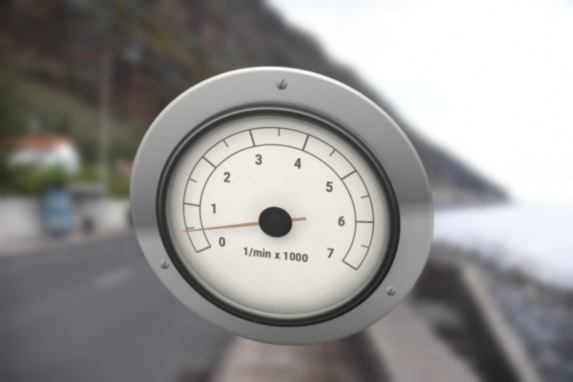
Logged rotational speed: 500rpm
